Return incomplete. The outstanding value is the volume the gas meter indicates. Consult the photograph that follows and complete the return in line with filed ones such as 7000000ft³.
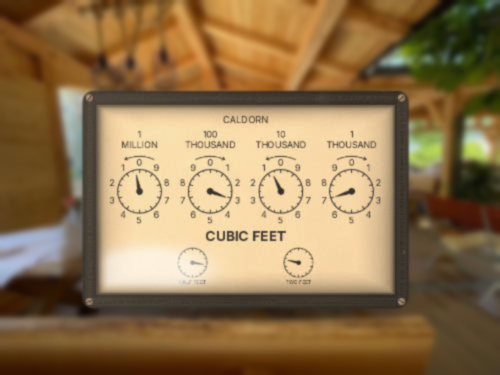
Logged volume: 30700ft³
